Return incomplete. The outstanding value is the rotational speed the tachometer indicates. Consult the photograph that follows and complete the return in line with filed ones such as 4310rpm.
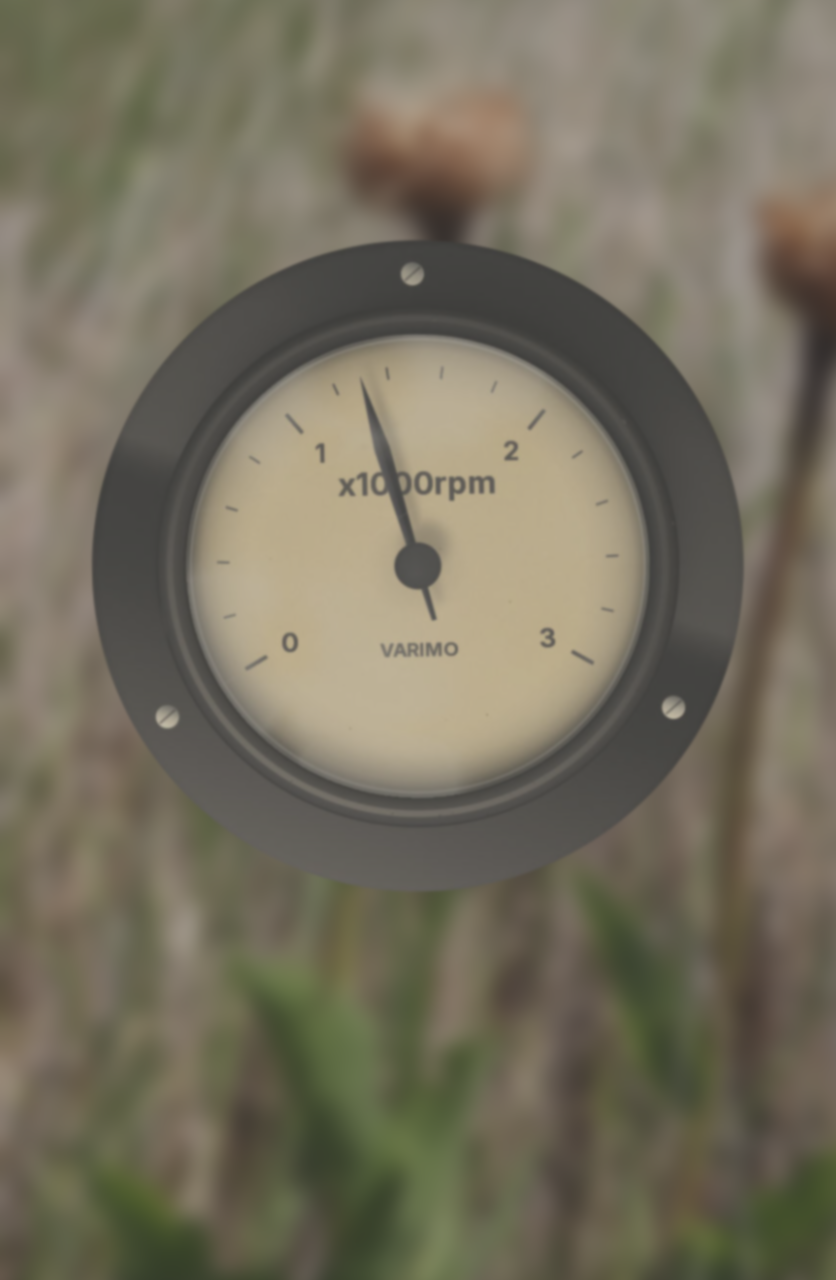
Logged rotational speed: 1300rpm
